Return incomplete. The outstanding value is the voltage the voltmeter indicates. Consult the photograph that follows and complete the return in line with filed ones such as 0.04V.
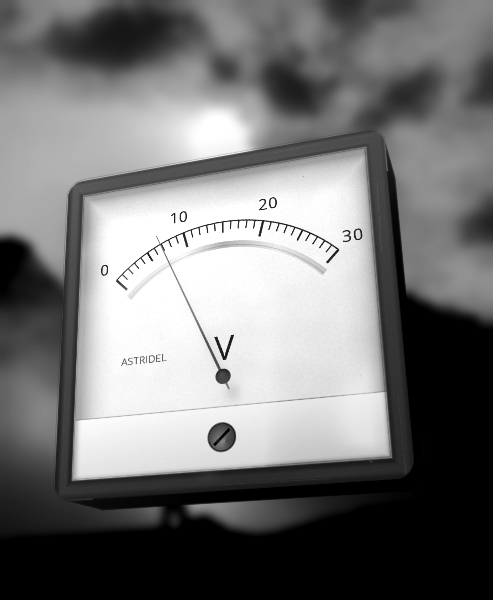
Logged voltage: 7V
